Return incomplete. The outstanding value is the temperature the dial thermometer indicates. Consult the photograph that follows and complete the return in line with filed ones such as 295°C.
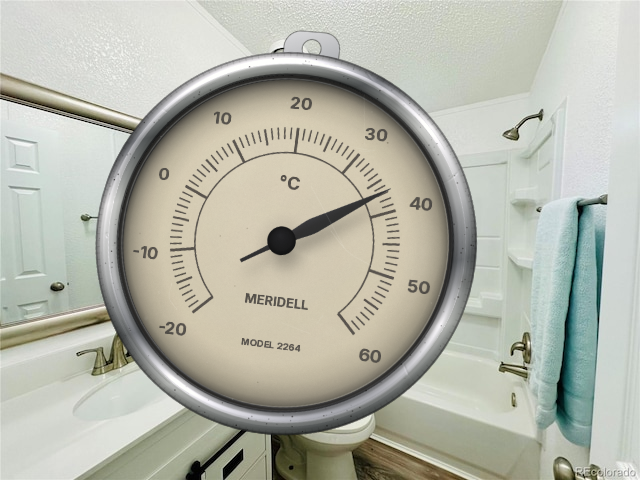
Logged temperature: 37°C
